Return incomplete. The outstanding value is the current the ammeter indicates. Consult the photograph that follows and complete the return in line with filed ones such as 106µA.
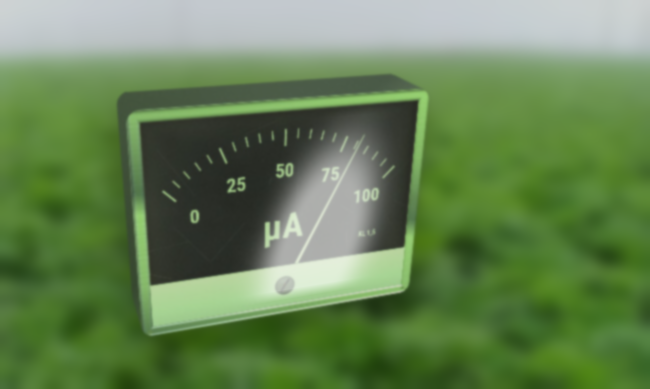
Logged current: 80µA
